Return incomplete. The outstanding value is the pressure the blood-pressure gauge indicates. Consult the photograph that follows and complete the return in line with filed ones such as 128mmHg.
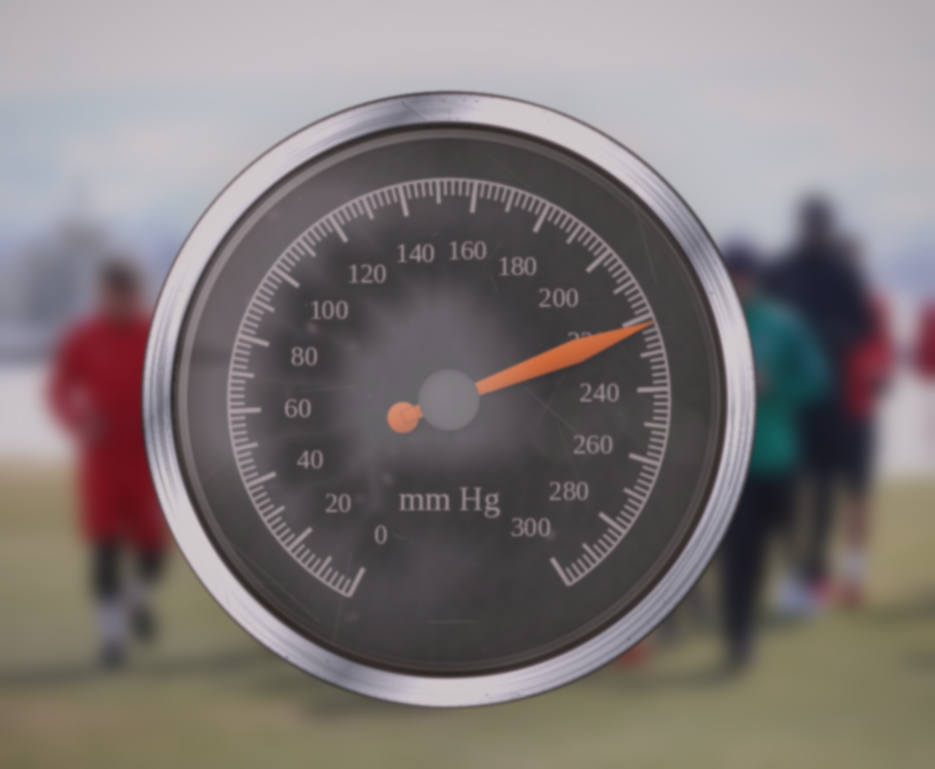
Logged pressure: 222mmHg
